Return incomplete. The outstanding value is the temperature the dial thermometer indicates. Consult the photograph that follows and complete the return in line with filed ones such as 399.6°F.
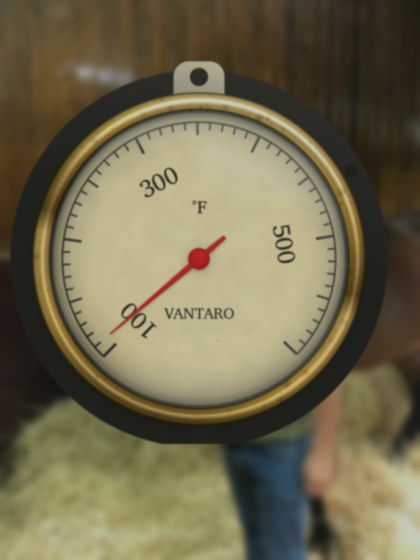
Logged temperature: 110°F
